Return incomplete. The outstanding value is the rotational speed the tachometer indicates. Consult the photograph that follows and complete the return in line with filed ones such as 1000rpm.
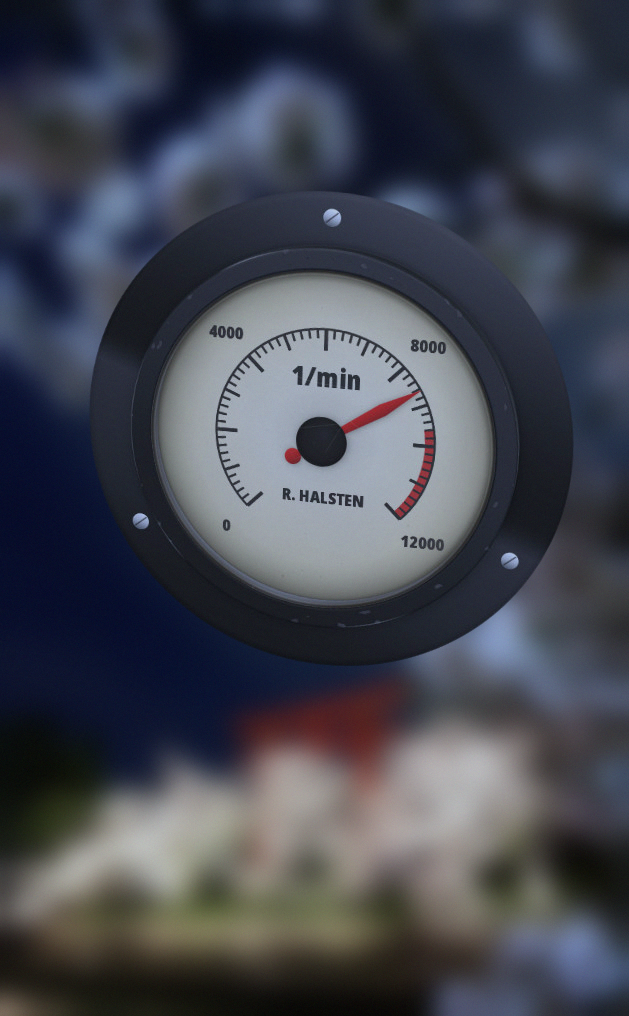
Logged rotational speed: 8600rpm
